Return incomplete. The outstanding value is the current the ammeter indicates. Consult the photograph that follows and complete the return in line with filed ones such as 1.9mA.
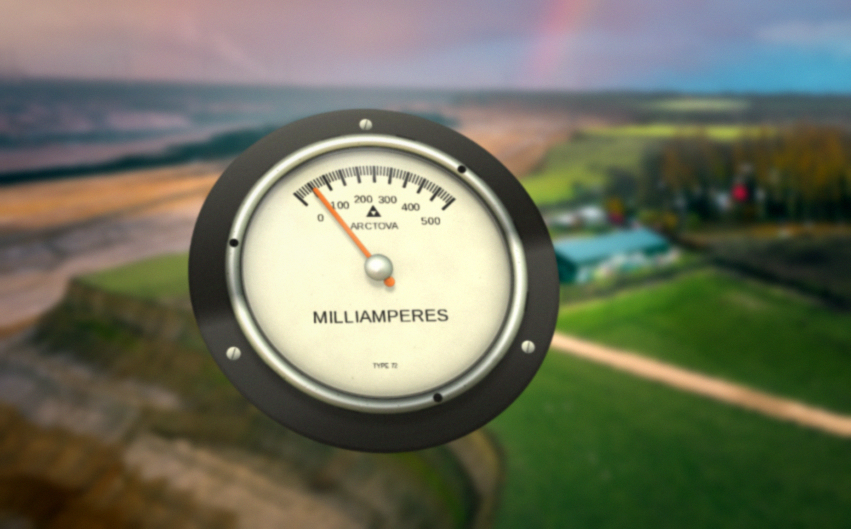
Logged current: 50mA
